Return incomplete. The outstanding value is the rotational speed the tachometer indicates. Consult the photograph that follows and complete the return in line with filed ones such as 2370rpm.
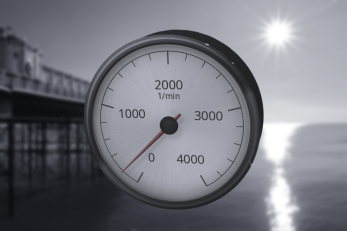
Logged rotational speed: 200rpm
